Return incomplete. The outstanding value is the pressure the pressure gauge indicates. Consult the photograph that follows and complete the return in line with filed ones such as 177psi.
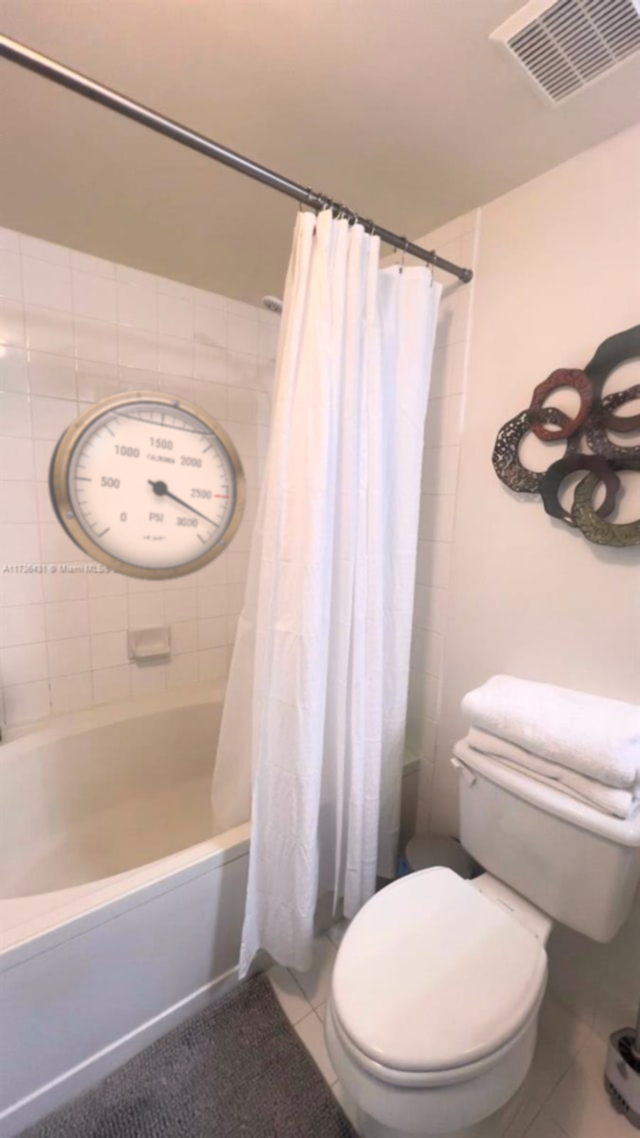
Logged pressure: 2800psi
